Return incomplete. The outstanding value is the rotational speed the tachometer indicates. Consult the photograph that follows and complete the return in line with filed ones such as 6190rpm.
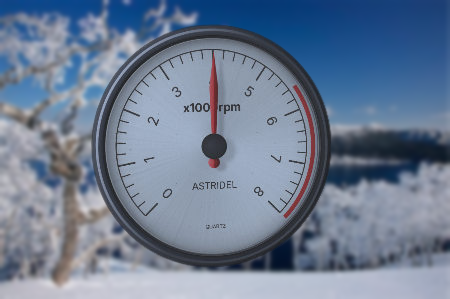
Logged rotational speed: 4000rpm
